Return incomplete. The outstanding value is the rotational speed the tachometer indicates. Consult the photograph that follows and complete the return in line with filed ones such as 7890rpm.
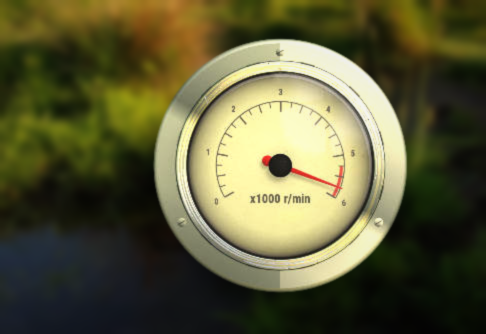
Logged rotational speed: 5750rpm
